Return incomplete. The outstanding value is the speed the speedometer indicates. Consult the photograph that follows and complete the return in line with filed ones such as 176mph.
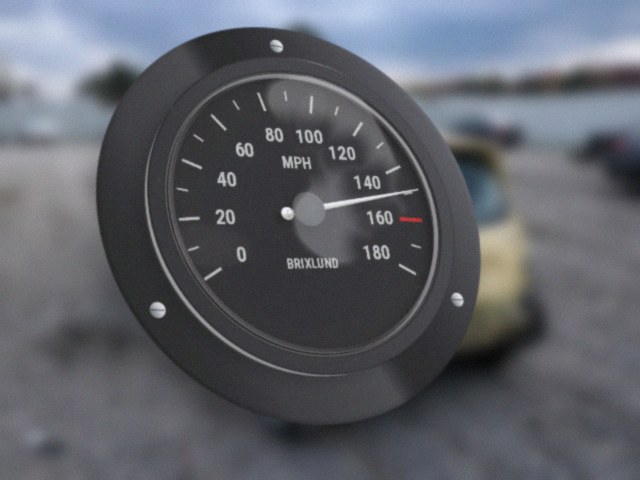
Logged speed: 150mph
